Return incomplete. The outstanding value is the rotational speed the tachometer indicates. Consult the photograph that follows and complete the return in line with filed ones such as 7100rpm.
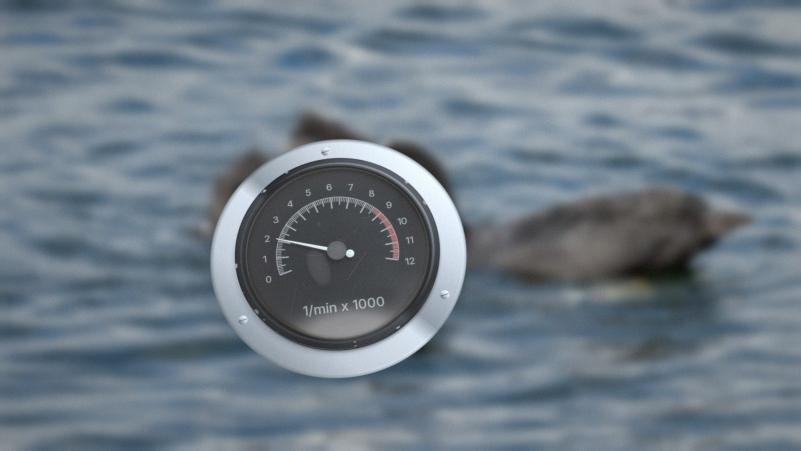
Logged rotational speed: 2000rpm
